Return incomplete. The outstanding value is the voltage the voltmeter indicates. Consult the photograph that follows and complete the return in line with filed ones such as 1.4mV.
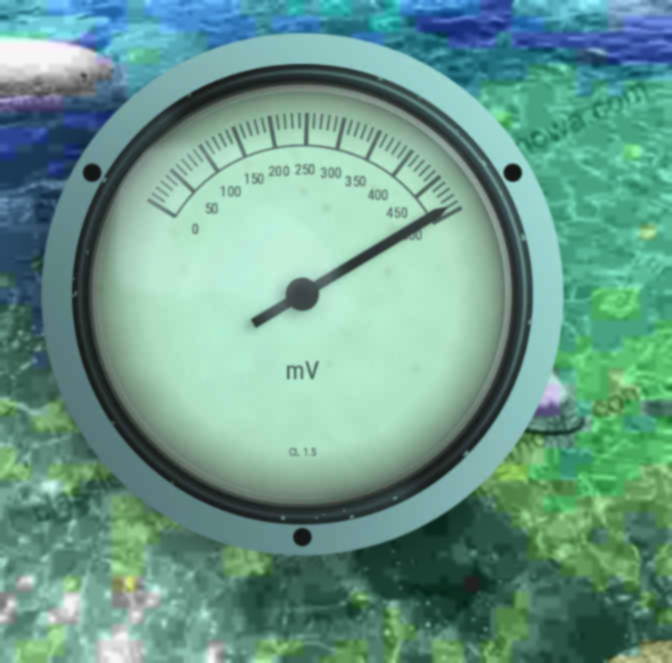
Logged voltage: 490mV
